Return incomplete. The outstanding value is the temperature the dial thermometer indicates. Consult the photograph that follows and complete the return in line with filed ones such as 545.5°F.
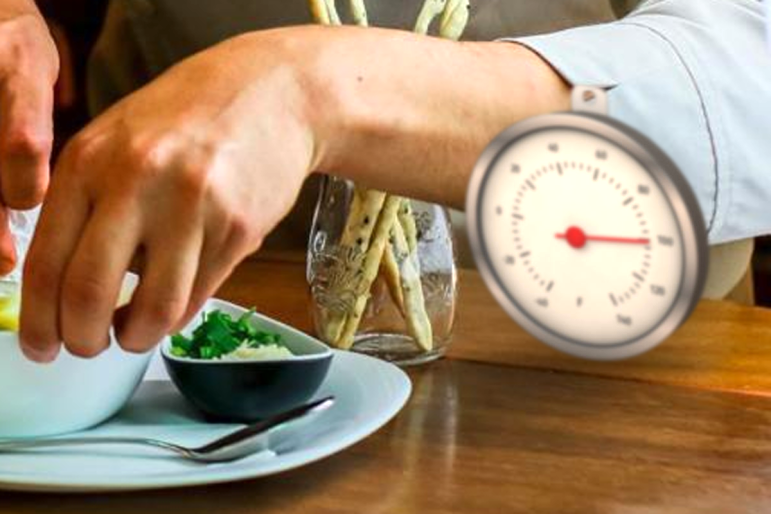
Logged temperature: 100°F
